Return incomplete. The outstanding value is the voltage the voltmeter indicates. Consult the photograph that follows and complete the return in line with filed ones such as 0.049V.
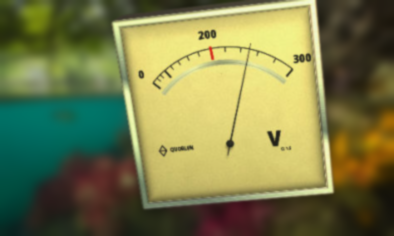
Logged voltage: 250V
